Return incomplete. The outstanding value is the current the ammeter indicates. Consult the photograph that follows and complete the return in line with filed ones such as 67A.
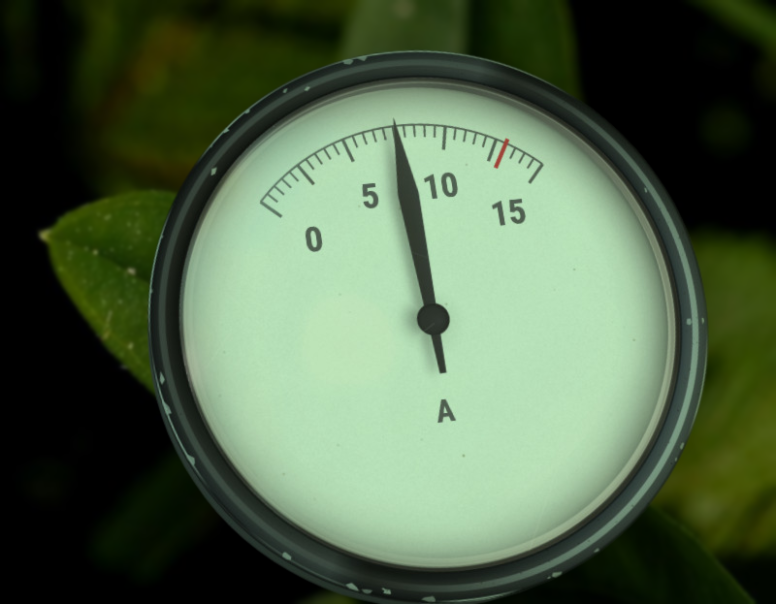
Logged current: 7.5A
